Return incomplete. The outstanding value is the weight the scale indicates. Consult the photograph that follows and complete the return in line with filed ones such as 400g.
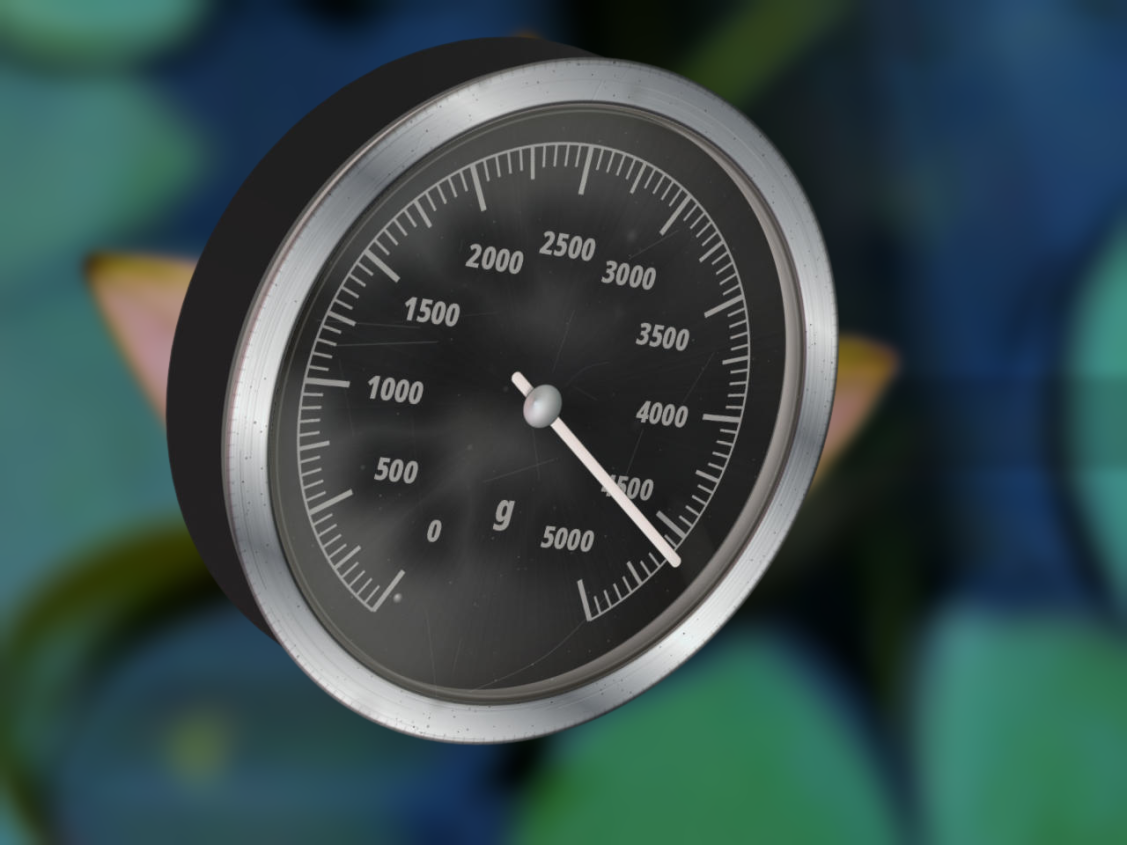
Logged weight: 4600g
